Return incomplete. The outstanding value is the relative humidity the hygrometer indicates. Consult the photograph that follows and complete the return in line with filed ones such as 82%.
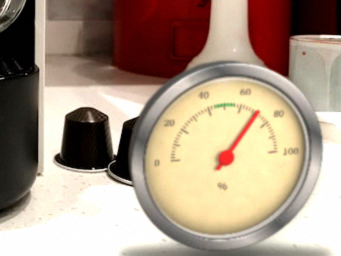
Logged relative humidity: 70%
